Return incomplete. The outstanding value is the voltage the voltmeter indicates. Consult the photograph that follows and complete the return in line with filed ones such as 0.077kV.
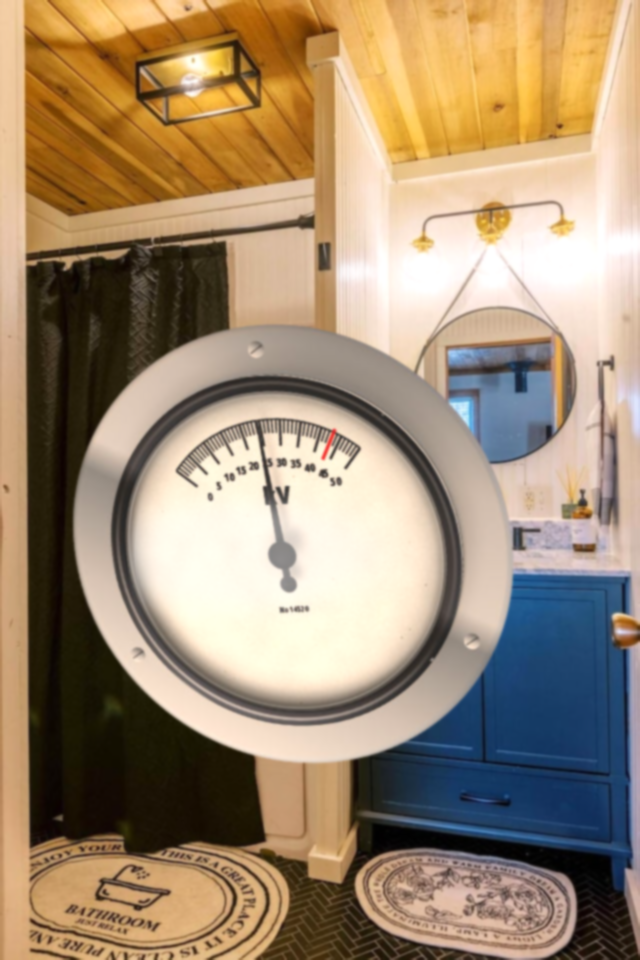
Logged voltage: 25kV
